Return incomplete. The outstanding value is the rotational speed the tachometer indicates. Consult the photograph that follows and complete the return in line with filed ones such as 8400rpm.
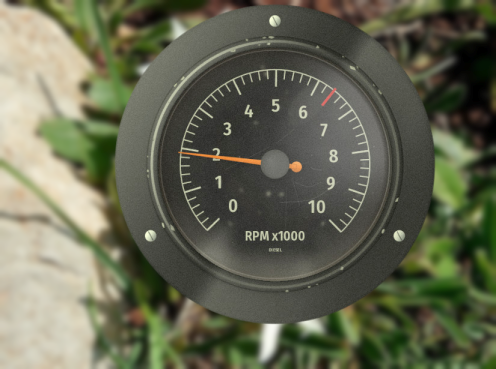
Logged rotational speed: 1900rpm
